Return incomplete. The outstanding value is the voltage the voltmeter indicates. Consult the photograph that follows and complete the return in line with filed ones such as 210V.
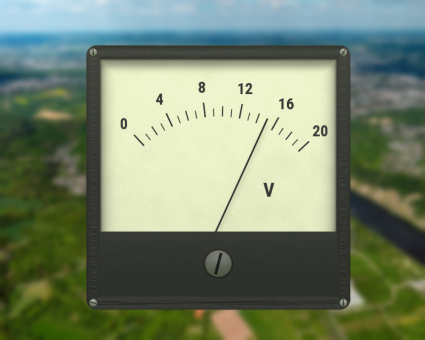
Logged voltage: 15V
